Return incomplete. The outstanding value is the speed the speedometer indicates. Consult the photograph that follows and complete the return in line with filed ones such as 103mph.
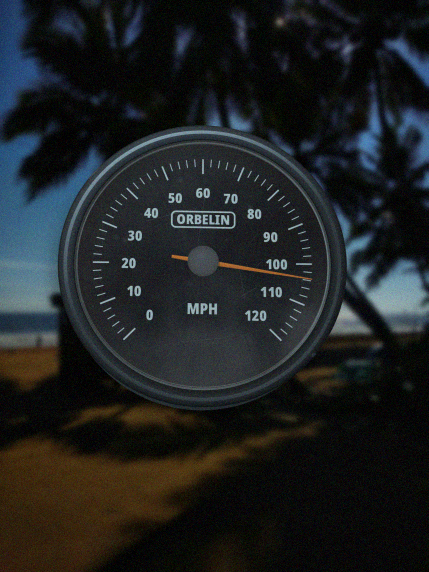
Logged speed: 104mph
